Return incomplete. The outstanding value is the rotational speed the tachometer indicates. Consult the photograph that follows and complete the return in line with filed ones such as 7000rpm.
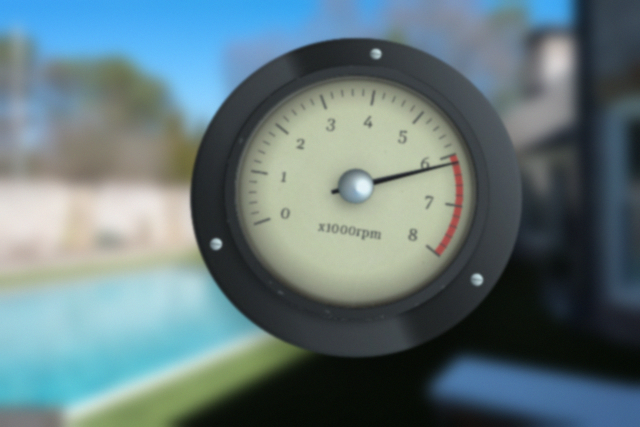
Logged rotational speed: 6200rpm
